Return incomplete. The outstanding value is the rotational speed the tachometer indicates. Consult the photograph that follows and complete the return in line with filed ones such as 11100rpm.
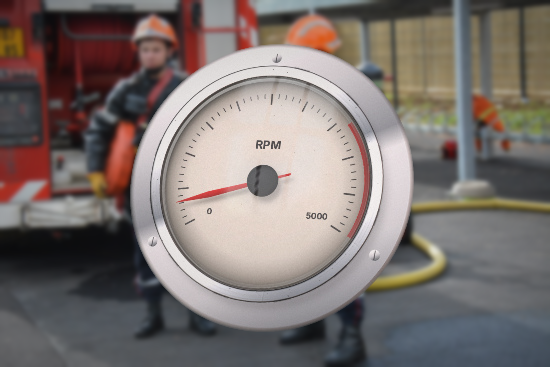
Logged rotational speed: 300rpm
